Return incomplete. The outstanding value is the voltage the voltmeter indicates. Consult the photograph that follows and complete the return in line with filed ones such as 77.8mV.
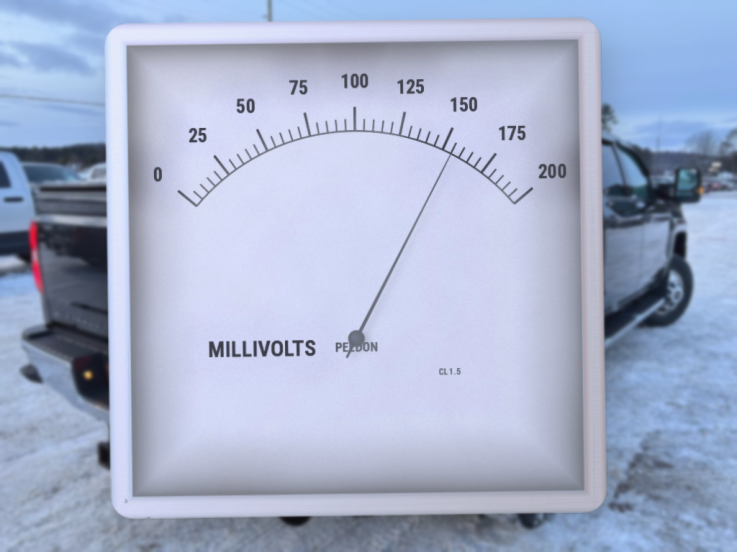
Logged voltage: 155mV
